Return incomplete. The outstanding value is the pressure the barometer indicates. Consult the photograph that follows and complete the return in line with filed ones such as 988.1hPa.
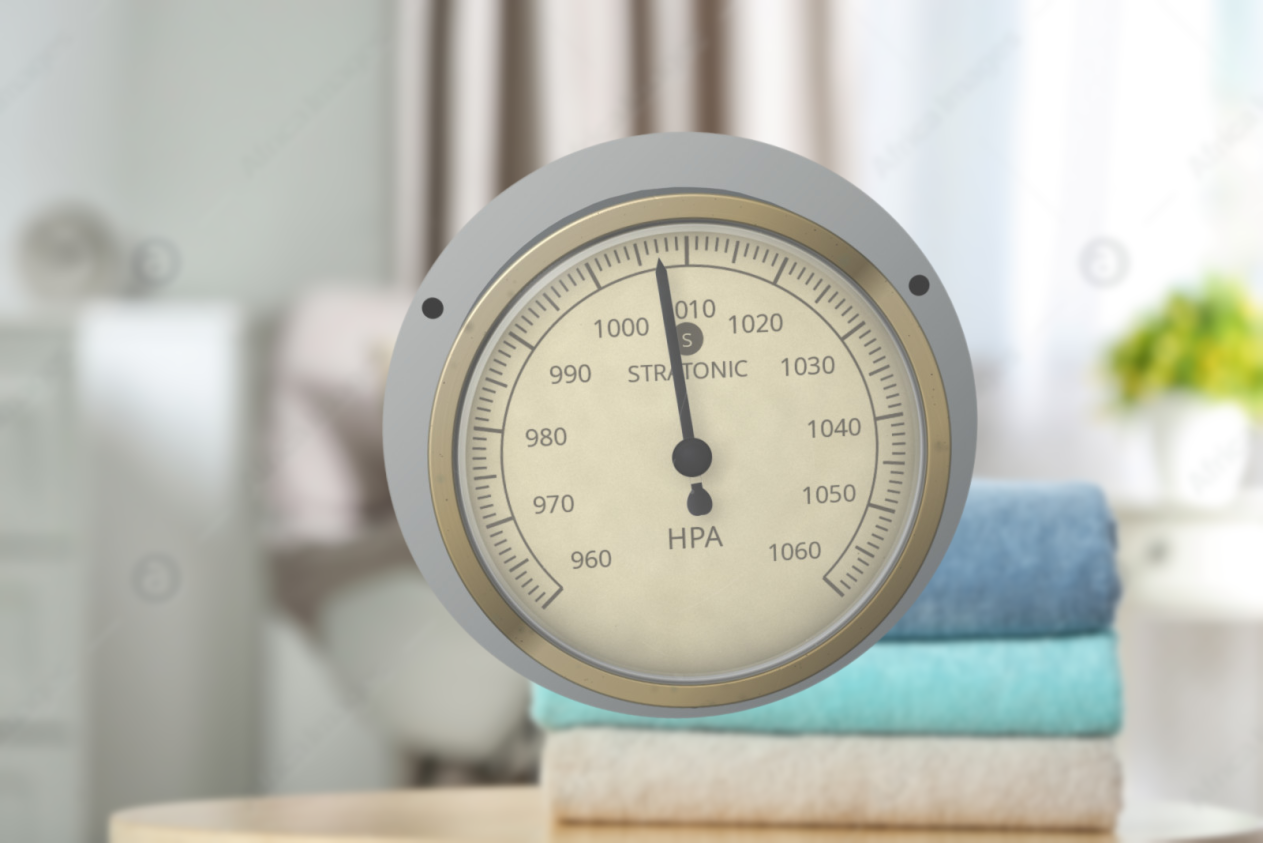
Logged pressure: 1007hPa
